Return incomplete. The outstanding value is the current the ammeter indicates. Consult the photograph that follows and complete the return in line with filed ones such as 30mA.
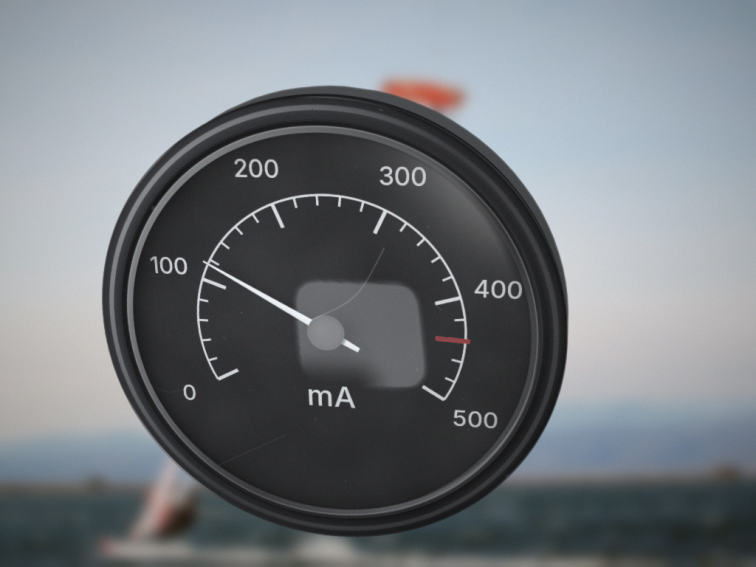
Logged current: 120mA
